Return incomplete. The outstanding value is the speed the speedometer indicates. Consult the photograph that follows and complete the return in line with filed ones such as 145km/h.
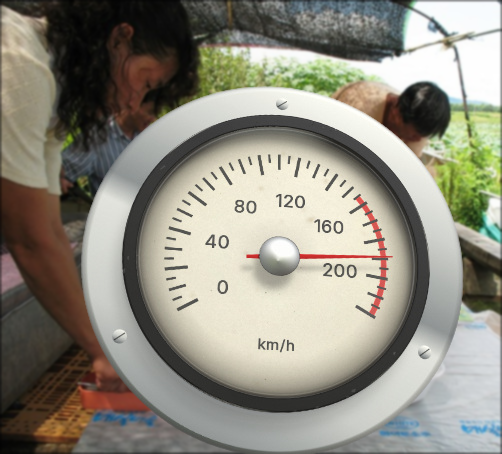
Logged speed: 190km/h
